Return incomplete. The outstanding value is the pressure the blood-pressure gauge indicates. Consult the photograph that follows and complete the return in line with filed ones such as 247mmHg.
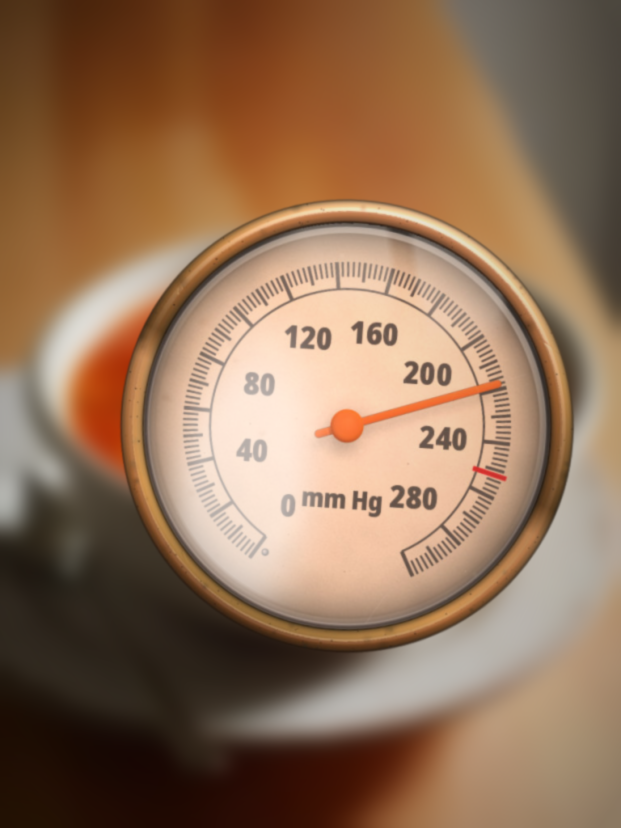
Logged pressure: 218mmHg
